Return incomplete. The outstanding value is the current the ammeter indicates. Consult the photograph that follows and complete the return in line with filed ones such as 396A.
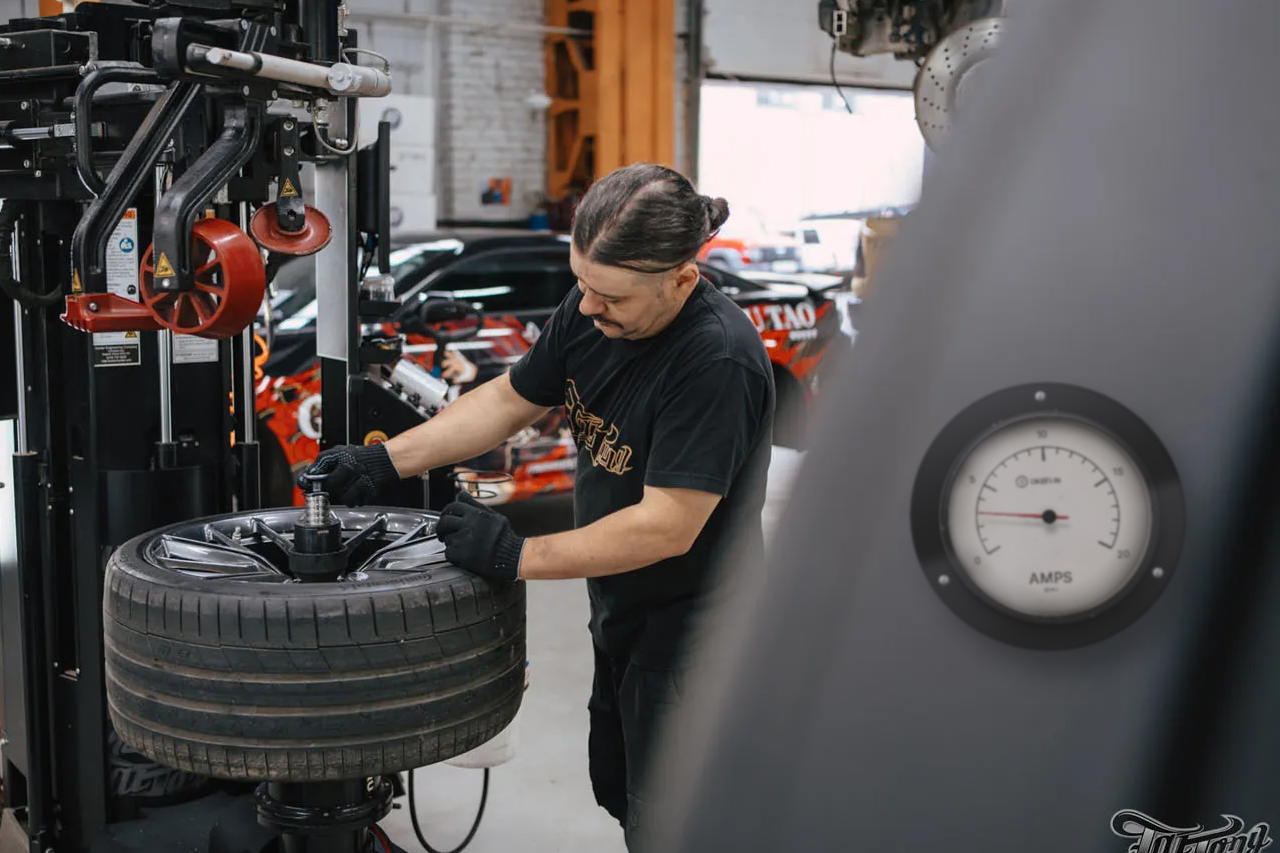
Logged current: 3A
